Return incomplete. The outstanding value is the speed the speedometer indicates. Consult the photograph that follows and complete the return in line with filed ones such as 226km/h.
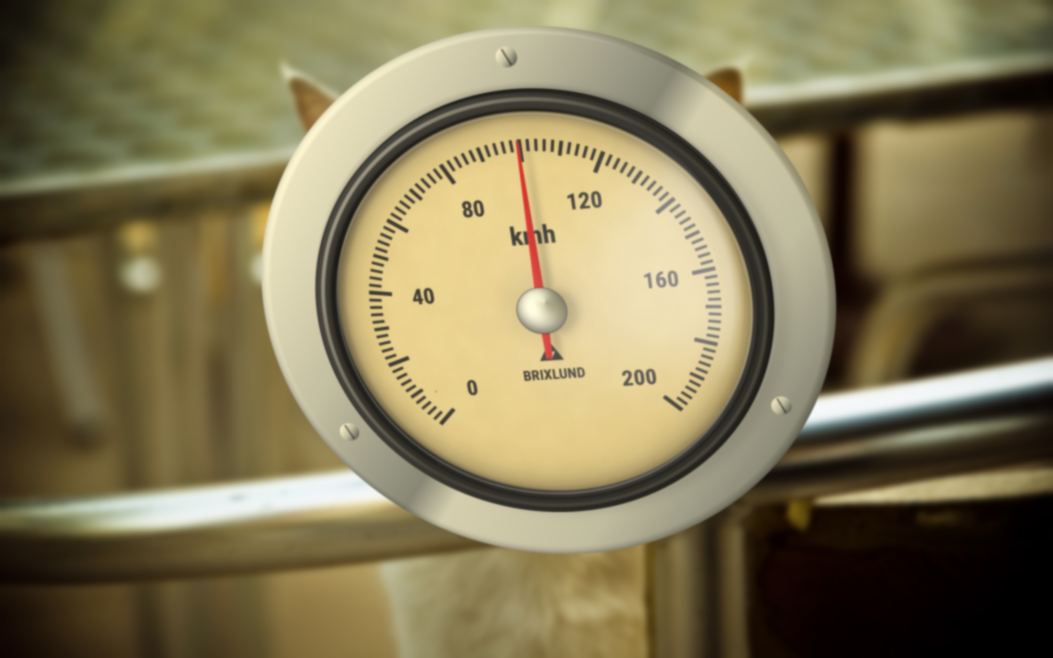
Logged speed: 100km/h
